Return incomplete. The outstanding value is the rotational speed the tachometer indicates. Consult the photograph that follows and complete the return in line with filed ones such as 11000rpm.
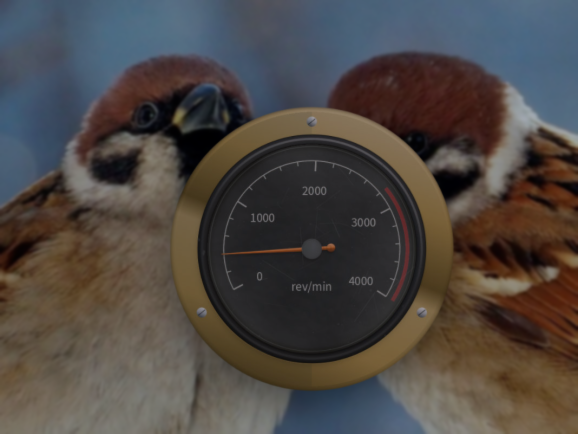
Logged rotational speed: 400rpm
